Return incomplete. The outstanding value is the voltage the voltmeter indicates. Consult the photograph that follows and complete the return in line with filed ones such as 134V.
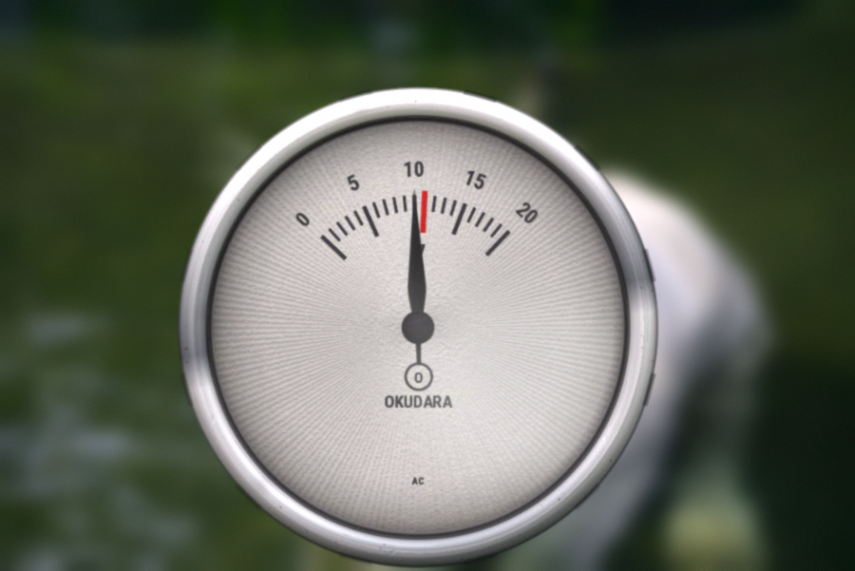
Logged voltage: 10V
